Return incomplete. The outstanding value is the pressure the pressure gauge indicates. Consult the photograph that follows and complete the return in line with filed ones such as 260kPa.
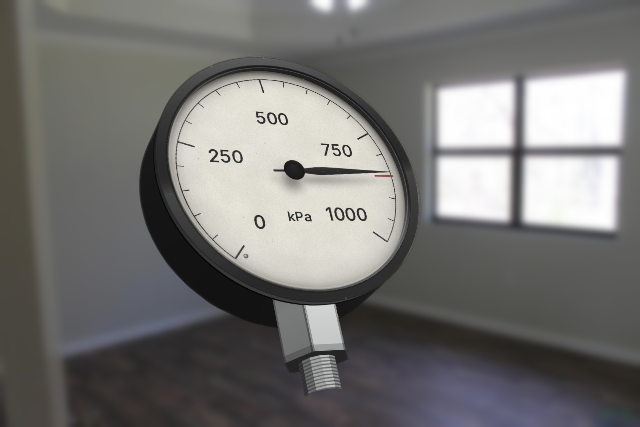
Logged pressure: 850kPa
